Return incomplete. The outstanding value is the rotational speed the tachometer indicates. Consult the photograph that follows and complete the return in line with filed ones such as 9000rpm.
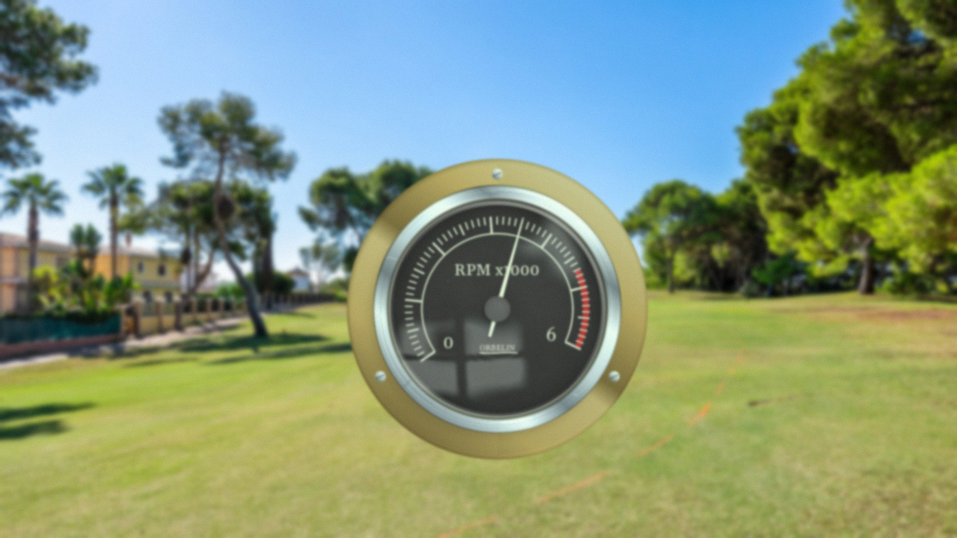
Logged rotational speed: 3500rpm
